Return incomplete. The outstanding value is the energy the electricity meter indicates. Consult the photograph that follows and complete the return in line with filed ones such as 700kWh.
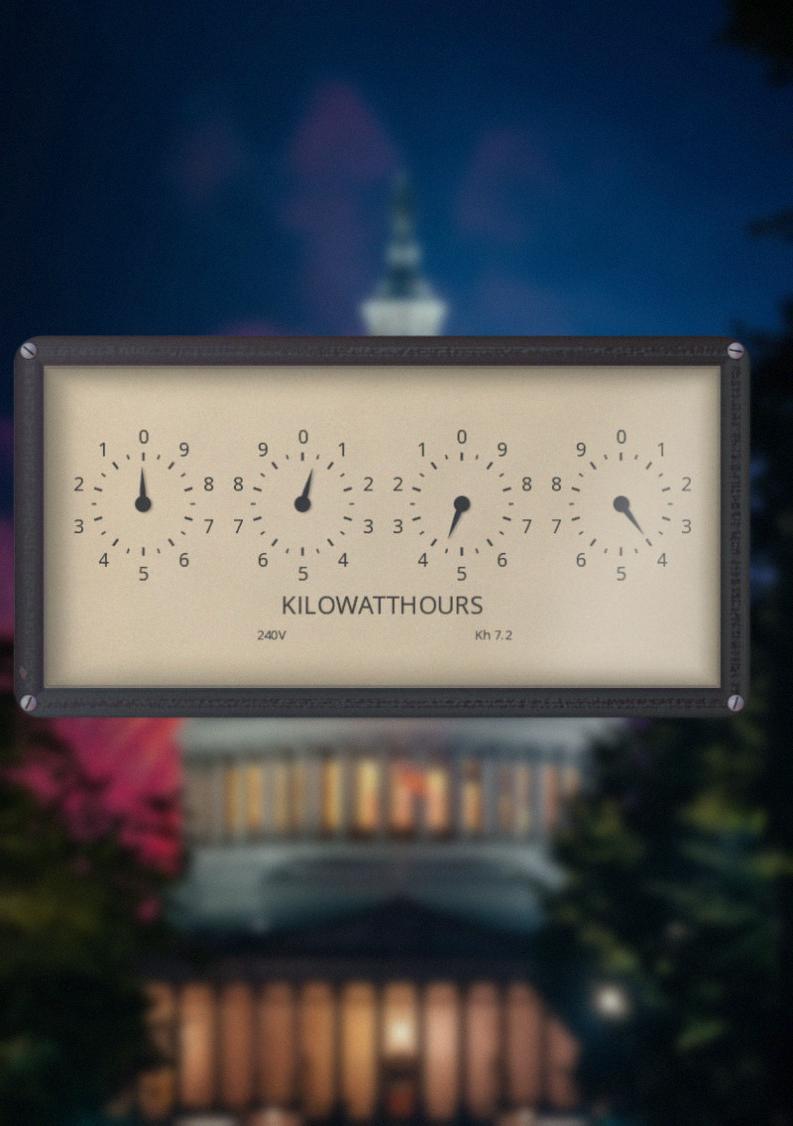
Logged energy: 44kWh
